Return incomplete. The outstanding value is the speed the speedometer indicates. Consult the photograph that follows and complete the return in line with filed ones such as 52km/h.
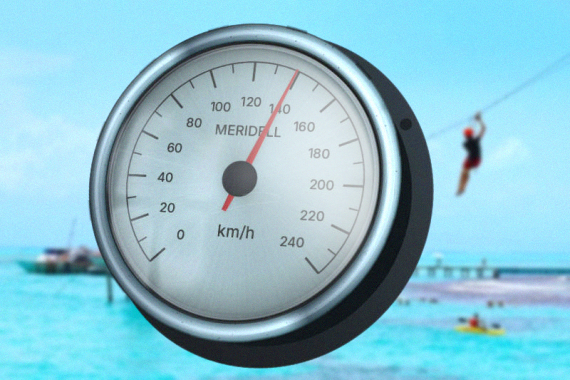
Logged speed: 140km/h
